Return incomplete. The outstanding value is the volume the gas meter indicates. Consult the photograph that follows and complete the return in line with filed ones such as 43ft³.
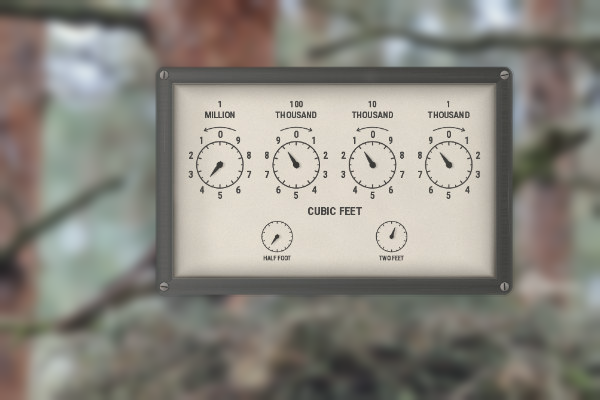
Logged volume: 390900ft³
